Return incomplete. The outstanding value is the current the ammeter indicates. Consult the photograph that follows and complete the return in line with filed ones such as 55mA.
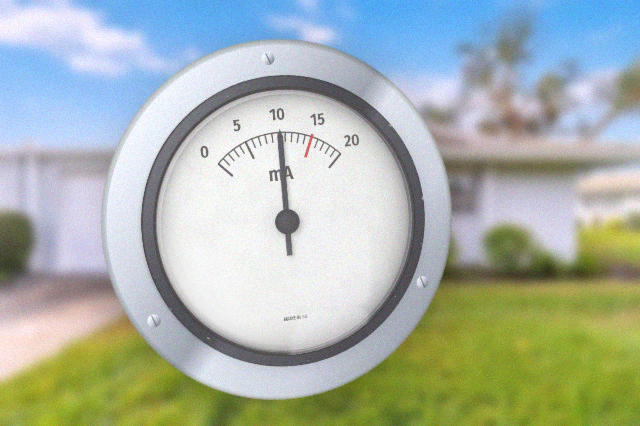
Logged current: 10mA
